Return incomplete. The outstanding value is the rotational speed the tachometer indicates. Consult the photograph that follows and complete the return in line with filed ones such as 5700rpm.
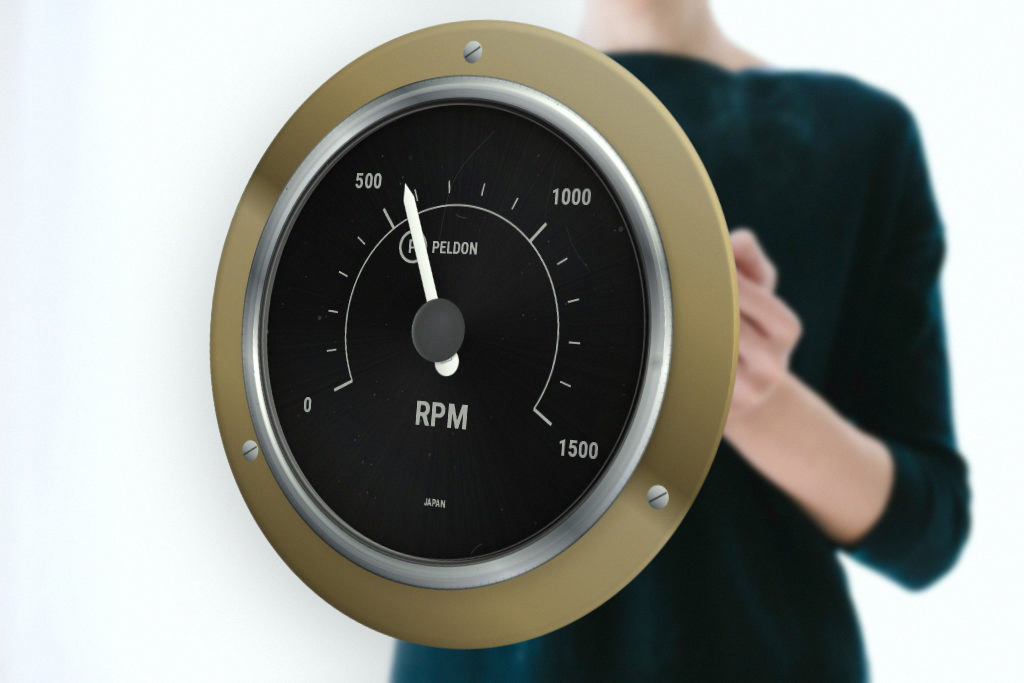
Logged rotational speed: 600rpm
